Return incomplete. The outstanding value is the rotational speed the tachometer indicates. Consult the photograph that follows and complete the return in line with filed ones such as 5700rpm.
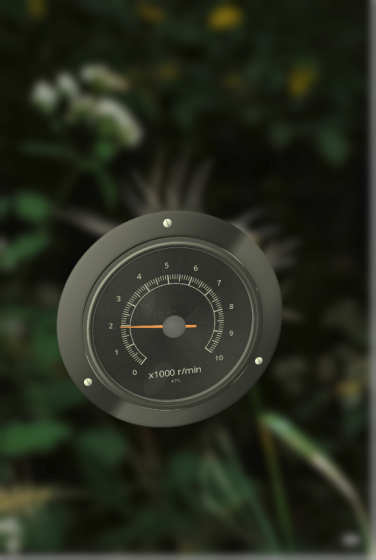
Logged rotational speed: 2000rpm
